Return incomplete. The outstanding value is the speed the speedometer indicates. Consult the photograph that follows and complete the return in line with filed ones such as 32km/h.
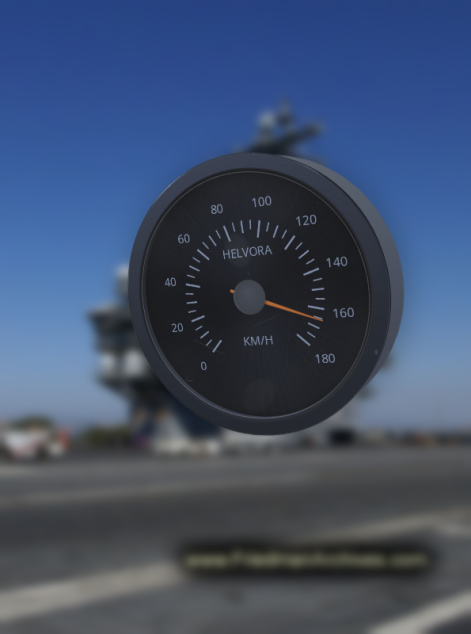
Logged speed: 165km/h
